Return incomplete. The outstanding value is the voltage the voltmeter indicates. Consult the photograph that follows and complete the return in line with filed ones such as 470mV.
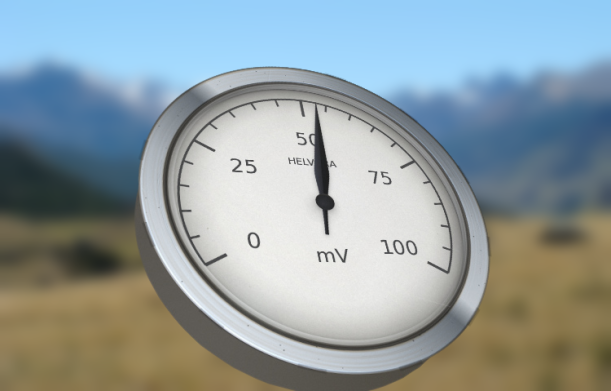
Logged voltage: 52.5mV
